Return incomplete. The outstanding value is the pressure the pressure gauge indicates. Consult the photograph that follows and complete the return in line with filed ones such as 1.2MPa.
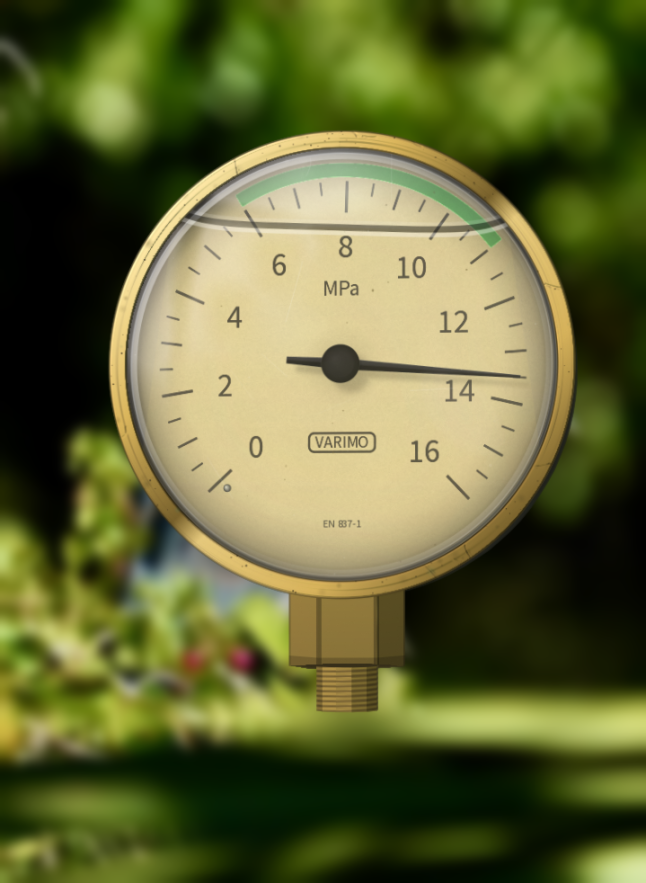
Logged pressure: 13.5MPa
